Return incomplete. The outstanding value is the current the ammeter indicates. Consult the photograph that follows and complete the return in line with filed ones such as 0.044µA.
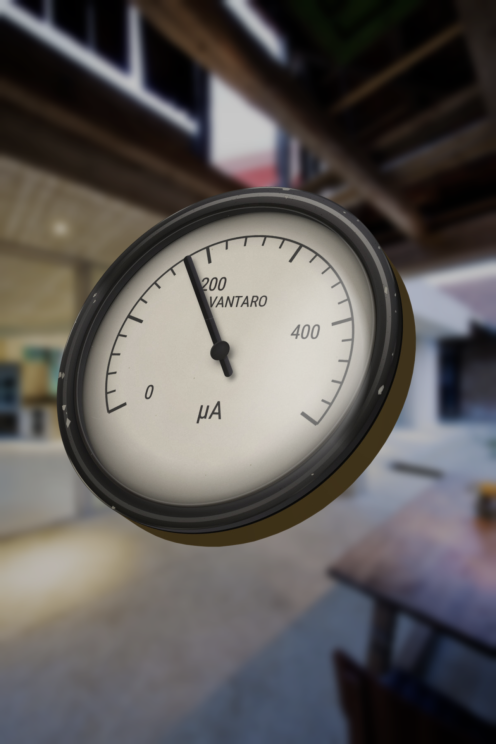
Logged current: 180µA
